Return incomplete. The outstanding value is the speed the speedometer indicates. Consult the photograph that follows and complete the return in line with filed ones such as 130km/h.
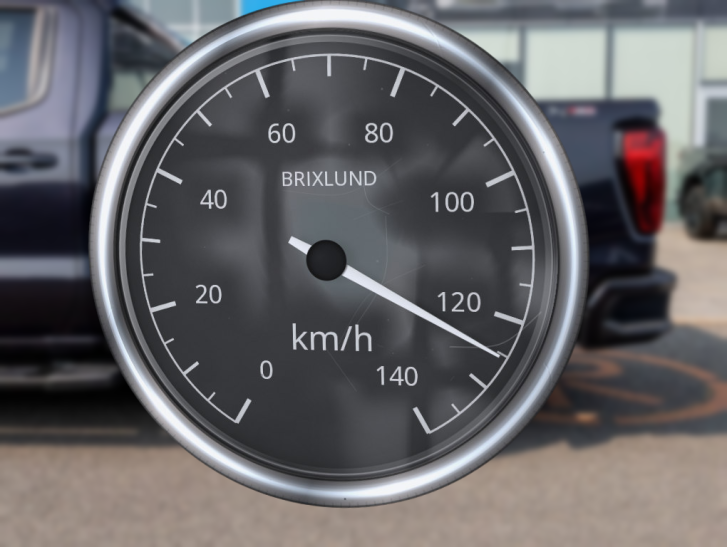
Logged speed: 125km/h
